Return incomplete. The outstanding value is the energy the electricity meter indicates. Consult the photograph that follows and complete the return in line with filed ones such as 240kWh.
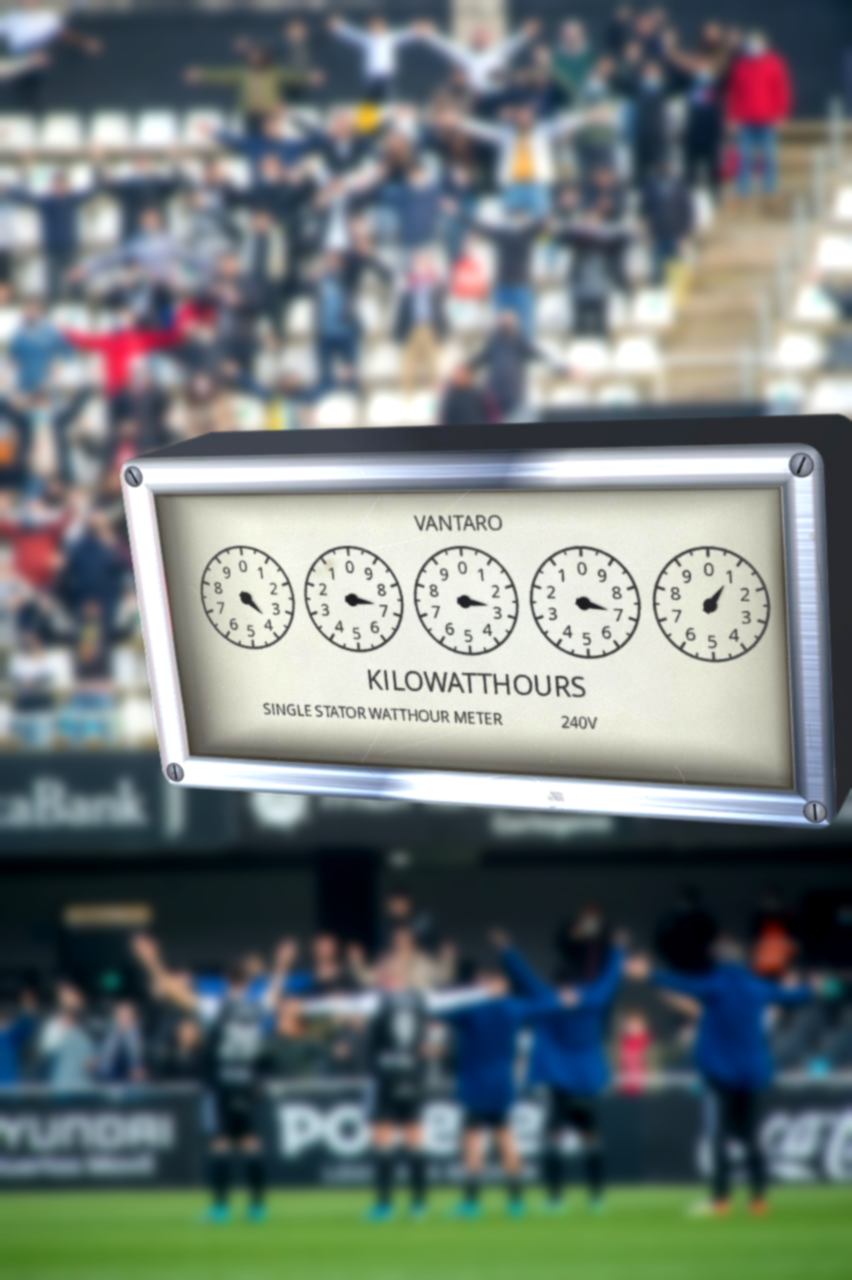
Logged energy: 37271kWh
